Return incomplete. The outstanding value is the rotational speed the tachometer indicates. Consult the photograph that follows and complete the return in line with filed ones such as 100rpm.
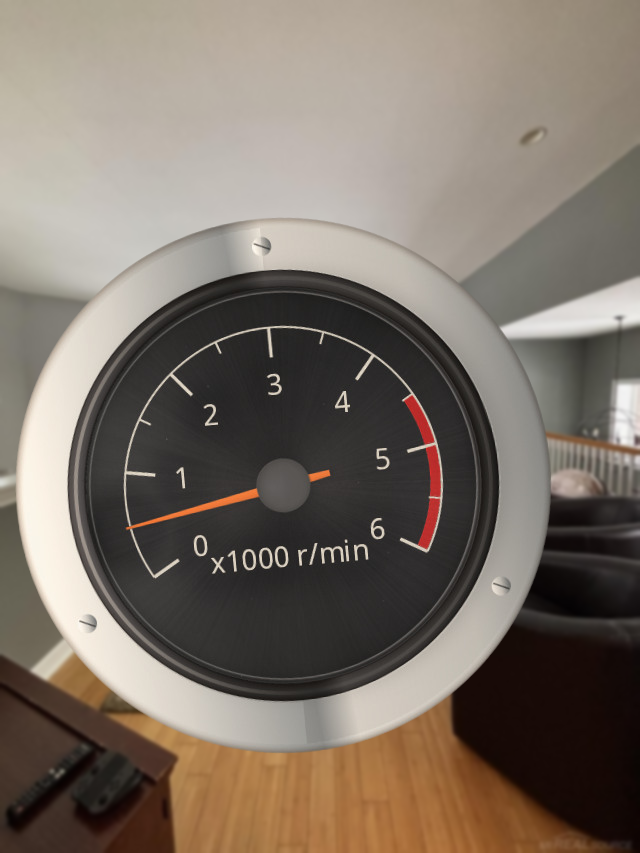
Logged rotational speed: 500rpm
